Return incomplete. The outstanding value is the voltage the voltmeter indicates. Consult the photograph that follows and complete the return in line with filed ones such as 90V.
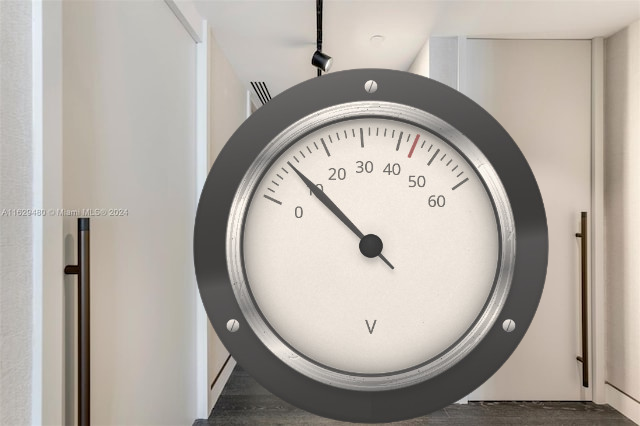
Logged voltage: 10V
